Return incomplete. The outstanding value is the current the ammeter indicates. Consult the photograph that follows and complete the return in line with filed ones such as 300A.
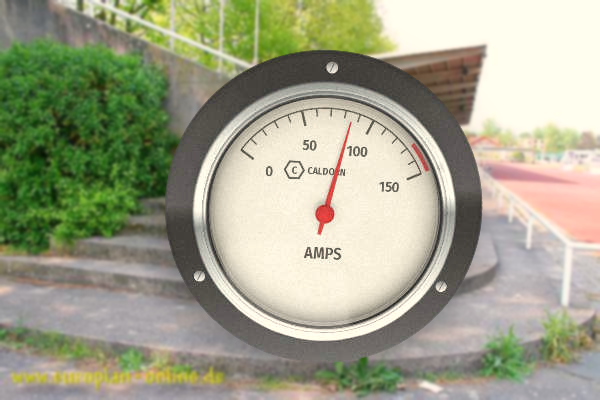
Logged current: 85A
